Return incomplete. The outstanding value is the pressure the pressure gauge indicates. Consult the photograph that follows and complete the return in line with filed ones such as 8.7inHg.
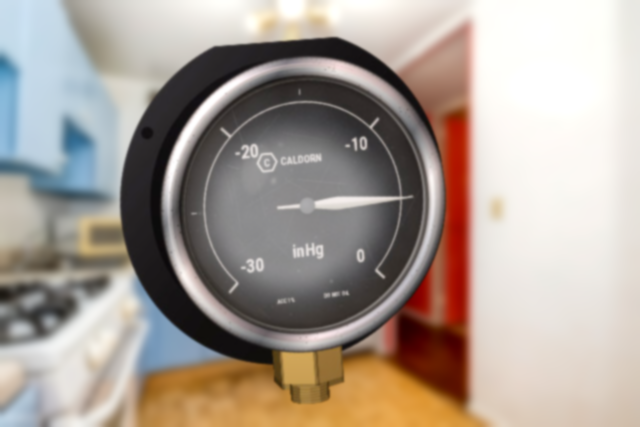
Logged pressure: -5inHg
